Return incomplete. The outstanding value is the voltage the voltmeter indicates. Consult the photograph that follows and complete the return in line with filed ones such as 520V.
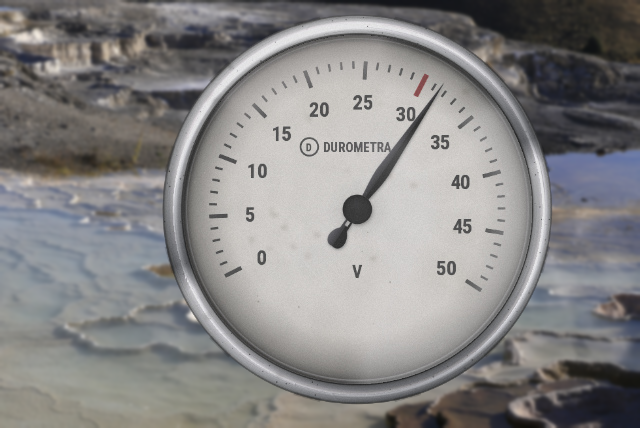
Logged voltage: 31.5V
